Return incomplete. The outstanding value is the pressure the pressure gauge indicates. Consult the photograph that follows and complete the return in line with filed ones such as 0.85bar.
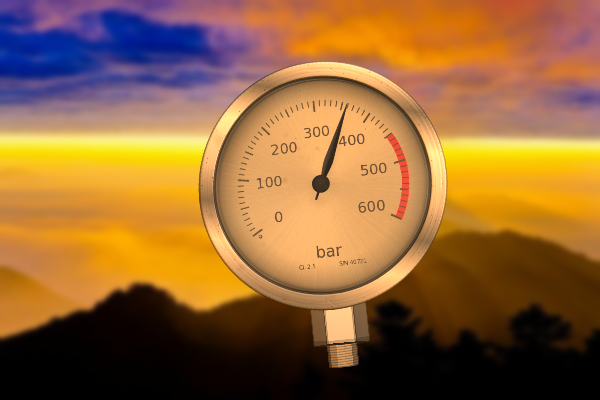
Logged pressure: 360bar
